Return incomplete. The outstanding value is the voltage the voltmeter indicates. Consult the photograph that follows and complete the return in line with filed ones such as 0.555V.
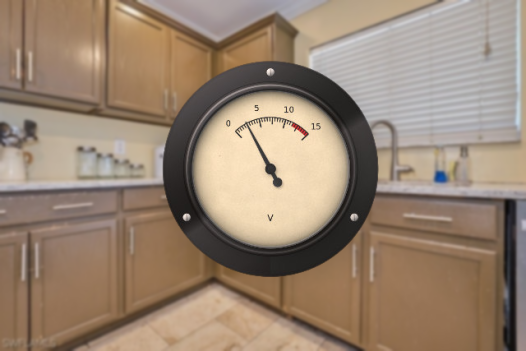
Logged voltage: 2.5V
